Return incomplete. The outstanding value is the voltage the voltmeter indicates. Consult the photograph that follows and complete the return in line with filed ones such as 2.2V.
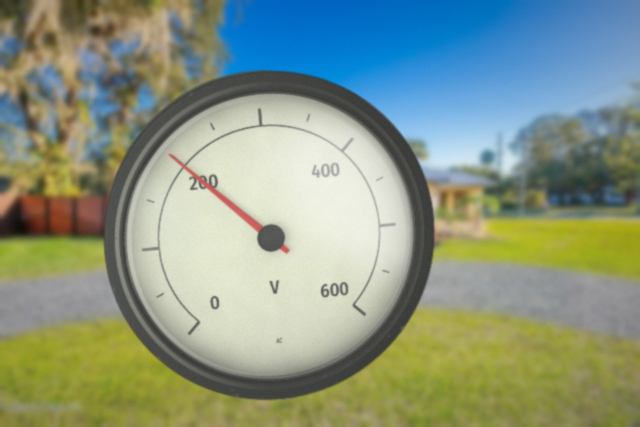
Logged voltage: 200V
